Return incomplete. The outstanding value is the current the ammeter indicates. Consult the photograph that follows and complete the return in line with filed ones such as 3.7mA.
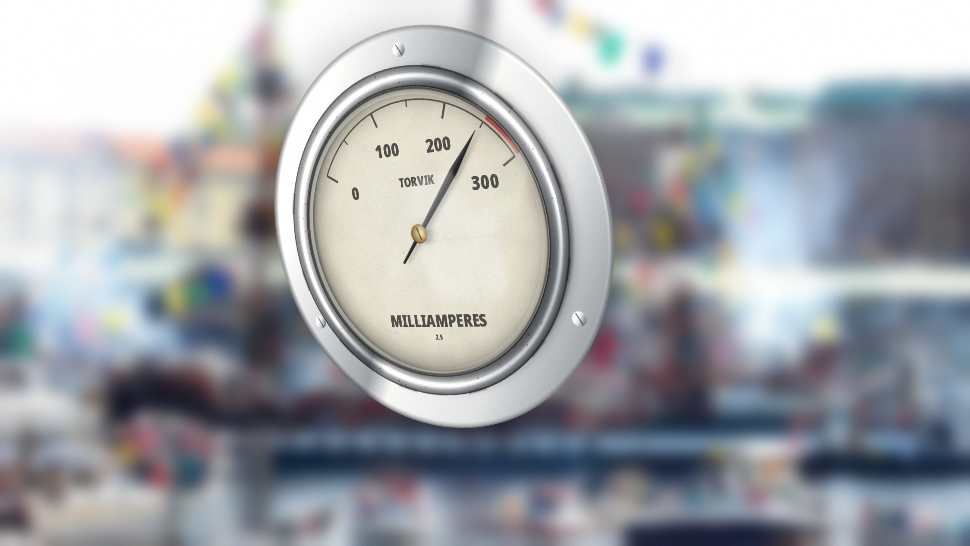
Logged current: 250mA
